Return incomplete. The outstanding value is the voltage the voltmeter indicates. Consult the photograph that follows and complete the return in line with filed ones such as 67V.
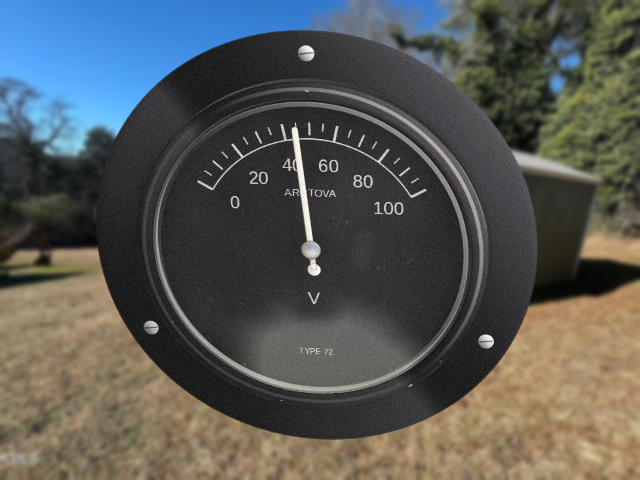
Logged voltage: 45V
